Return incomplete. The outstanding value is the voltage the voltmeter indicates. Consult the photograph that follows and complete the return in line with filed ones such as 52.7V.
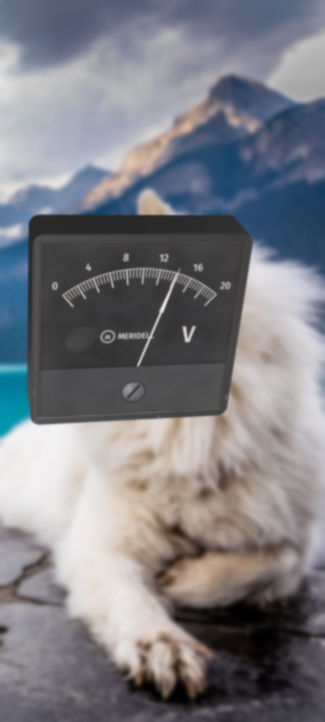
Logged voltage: 14V
